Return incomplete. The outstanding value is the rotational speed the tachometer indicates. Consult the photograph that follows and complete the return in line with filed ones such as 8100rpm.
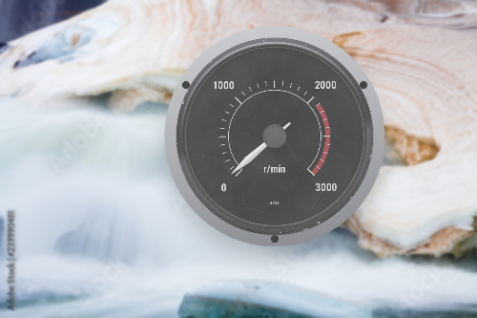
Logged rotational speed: 50rpm
